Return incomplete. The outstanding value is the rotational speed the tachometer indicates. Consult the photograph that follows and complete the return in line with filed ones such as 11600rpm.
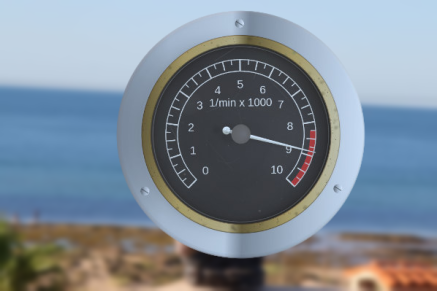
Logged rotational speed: 8875rpm
